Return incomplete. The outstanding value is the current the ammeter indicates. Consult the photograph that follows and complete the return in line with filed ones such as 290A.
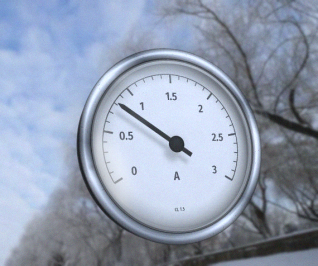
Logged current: 0.8A
